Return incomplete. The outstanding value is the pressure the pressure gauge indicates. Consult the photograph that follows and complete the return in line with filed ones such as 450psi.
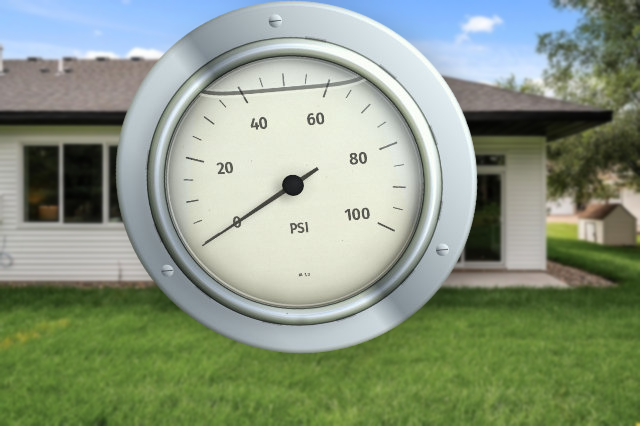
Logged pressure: 0psi
